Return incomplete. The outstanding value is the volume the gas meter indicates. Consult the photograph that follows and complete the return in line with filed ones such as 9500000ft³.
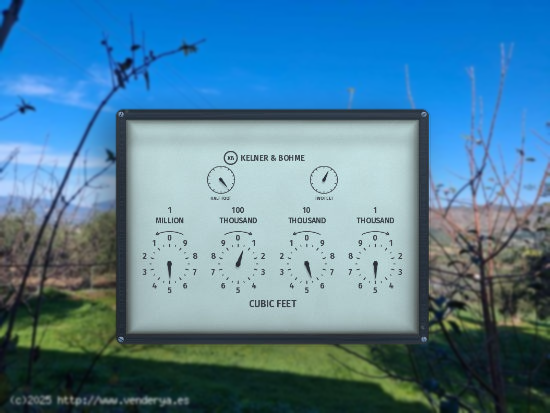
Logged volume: 505500ft³
